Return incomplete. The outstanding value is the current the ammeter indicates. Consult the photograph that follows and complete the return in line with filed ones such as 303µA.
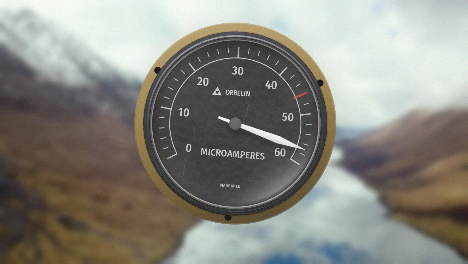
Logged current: 57µA
